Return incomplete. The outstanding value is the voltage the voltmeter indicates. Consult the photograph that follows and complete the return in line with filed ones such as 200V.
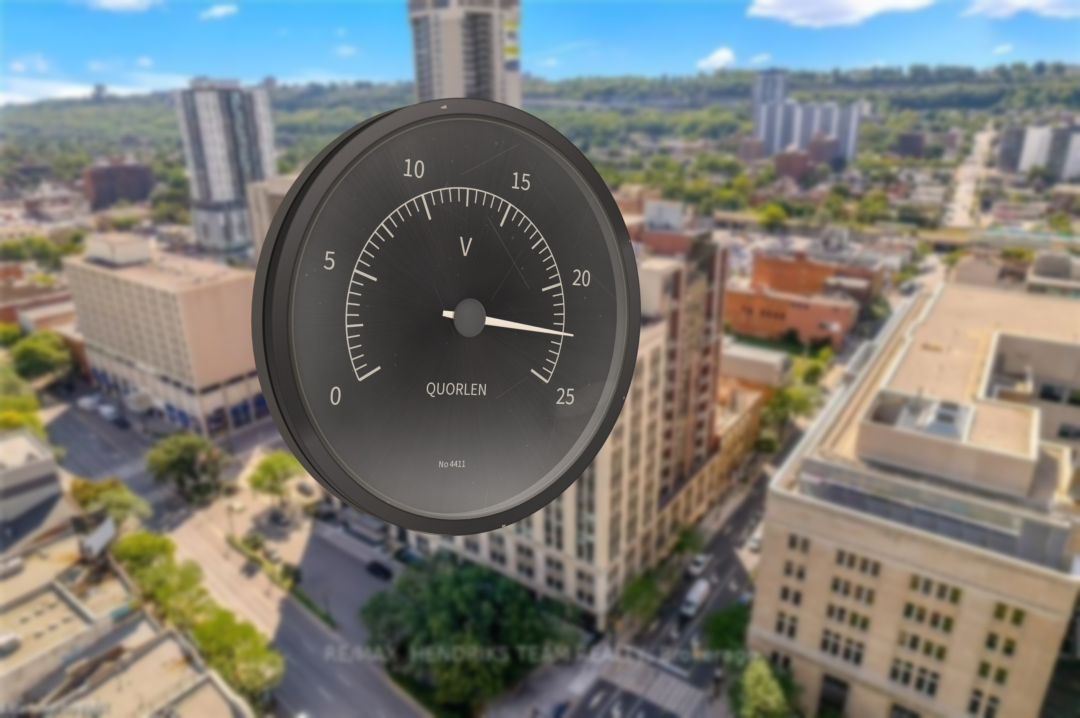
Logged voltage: 22.5V
